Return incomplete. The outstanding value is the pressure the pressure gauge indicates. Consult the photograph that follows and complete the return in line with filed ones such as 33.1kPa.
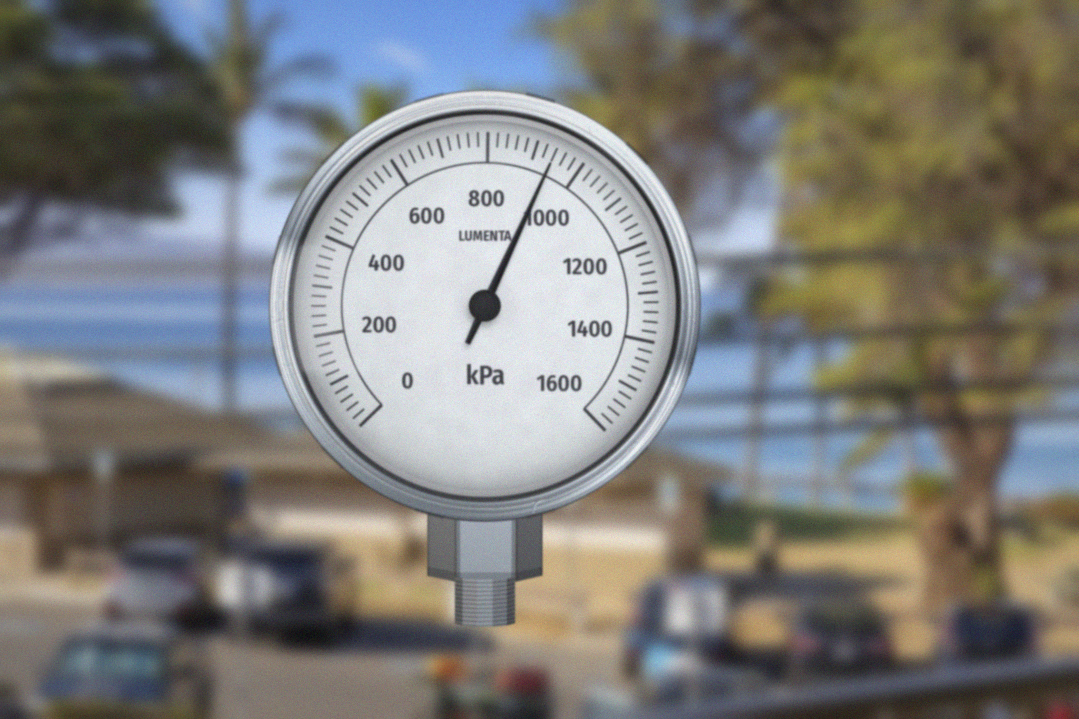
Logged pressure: 940kPa
